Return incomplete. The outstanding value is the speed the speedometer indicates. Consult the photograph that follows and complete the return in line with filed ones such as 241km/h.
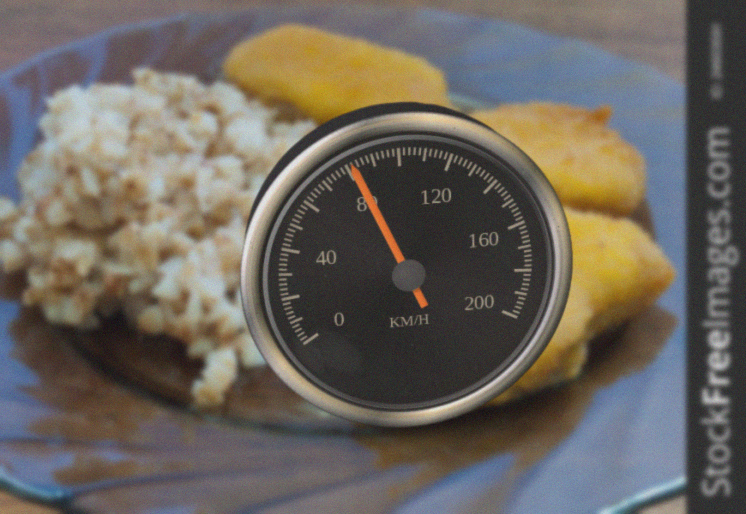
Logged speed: 82km/h
